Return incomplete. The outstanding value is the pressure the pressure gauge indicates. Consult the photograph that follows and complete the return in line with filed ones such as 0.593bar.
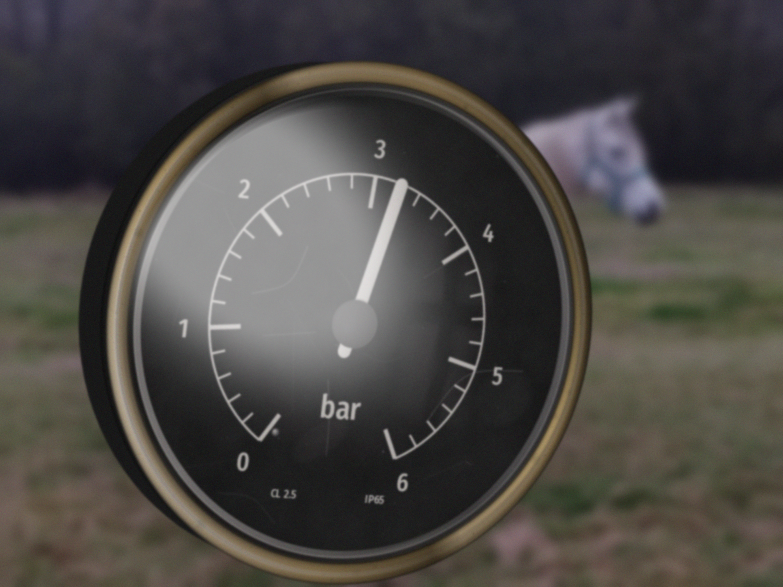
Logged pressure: 3.2bar
